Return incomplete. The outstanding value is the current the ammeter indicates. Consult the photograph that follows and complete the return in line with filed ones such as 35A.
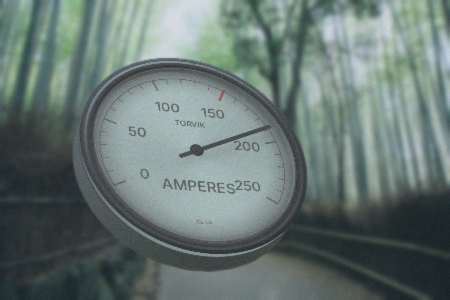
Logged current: 190A
